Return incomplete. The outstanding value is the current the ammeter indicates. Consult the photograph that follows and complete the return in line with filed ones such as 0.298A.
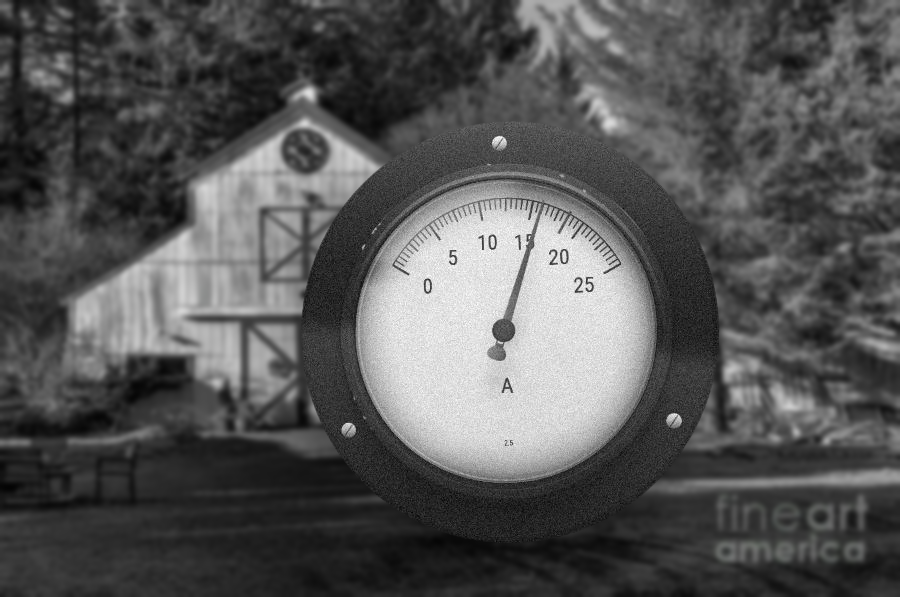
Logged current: 16A
